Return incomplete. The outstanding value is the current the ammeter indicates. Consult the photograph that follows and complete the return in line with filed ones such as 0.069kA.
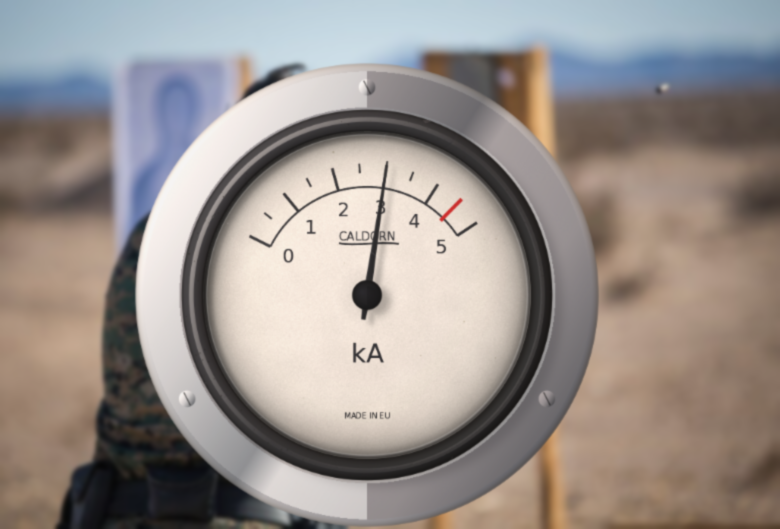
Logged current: 3kA
